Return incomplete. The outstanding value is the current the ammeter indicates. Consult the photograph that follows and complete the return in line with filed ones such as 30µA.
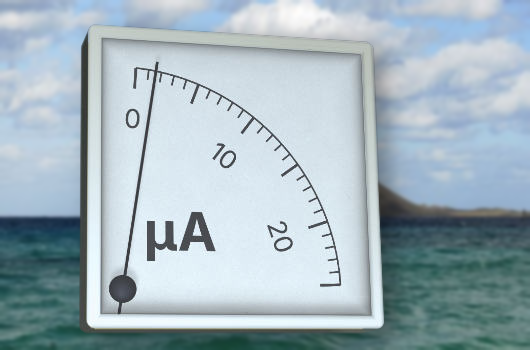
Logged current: 1.5µA
